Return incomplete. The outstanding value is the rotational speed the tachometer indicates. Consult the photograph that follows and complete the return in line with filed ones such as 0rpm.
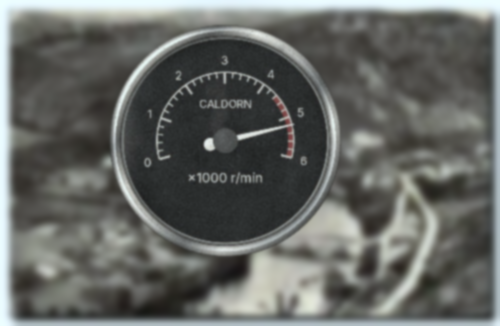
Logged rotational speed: 5200rpm
